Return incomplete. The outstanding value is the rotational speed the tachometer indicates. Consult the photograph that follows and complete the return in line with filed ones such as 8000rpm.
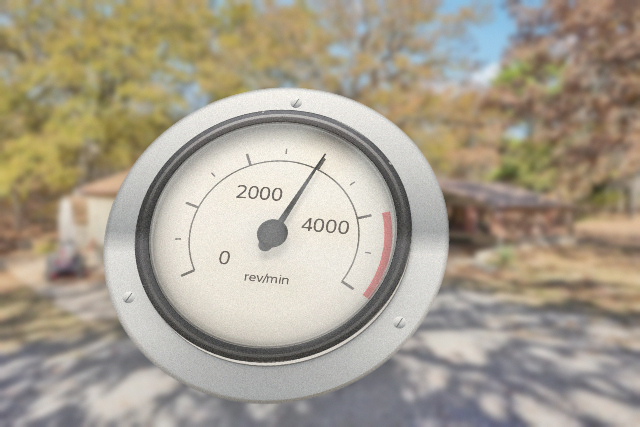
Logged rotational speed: 3000rpm
